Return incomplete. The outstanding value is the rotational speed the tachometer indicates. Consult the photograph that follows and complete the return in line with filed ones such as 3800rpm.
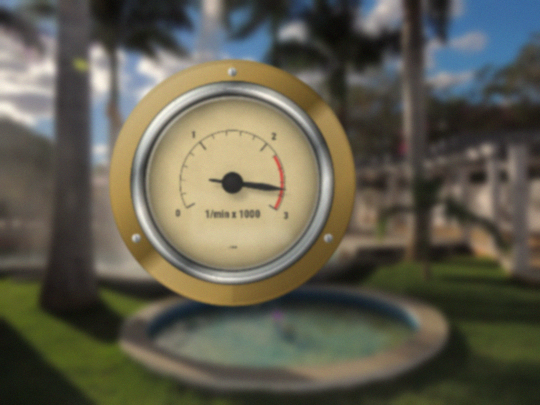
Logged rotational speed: 2700rpm
